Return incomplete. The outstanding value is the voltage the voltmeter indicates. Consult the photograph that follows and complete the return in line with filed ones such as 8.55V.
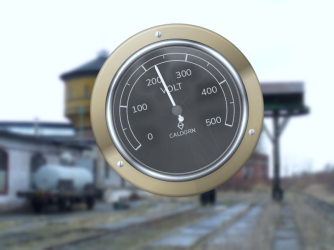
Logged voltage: 225V
